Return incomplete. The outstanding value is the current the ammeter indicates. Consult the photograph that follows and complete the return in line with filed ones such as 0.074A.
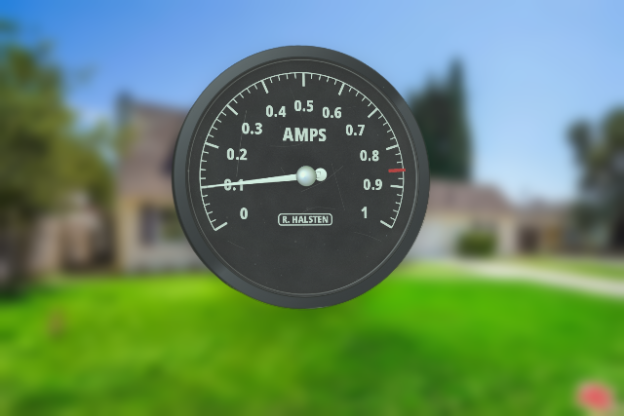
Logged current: 0.1A
